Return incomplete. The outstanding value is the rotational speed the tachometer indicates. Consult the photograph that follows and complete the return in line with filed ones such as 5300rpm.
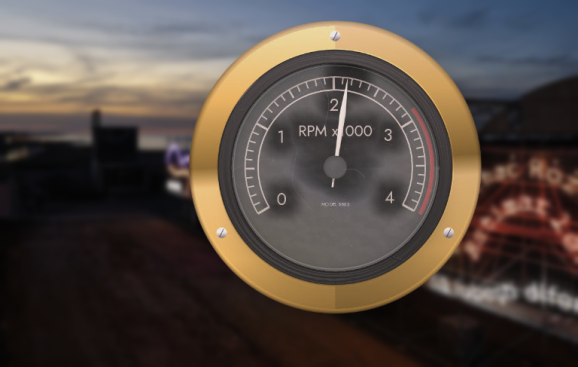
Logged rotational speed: 2150rpm
